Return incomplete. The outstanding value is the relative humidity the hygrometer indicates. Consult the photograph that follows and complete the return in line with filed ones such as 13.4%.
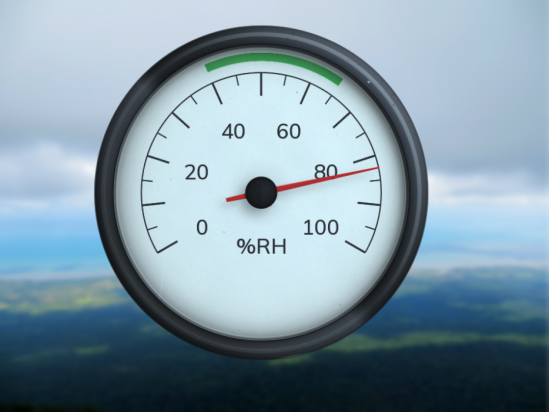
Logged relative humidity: 82.5%
